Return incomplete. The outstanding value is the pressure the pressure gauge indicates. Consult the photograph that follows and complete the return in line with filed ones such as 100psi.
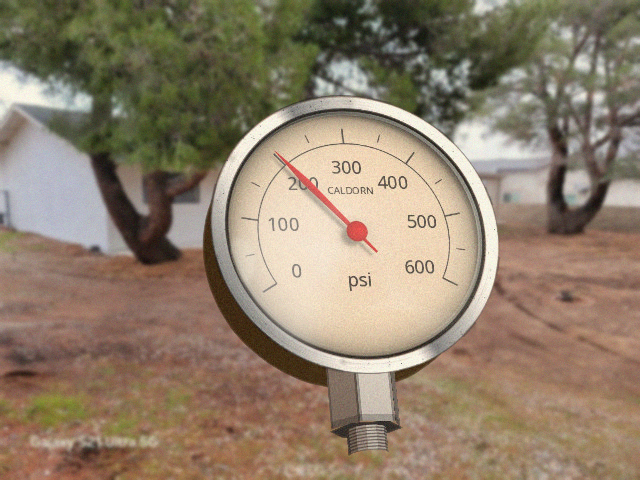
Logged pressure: 200psi
